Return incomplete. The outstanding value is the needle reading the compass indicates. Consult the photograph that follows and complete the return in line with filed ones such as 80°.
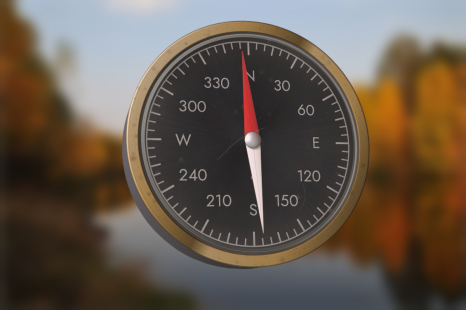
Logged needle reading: 355°
